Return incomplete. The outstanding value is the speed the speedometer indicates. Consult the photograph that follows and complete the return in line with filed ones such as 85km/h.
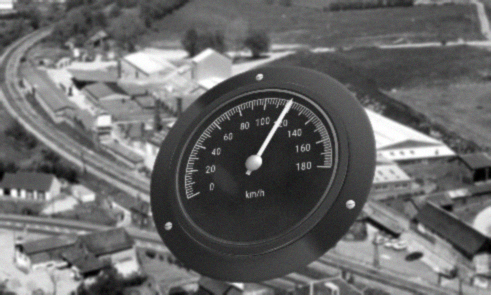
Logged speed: 120km/h
